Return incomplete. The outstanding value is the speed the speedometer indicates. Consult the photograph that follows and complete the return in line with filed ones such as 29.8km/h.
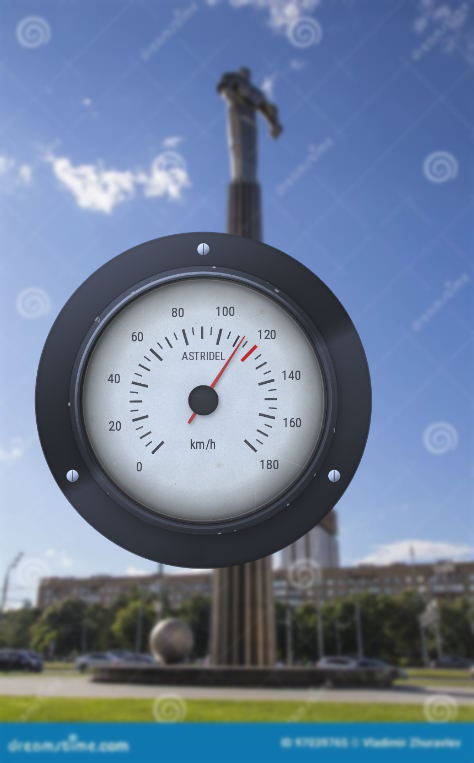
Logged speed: 112.5km/h
